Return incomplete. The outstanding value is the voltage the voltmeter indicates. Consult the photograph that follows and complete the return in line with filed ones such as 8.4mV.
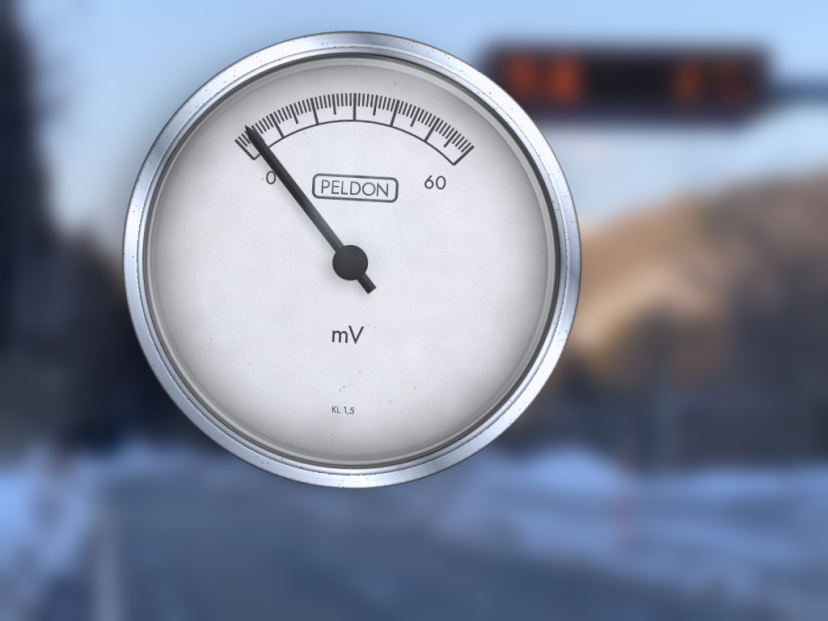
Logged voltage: 4mV
